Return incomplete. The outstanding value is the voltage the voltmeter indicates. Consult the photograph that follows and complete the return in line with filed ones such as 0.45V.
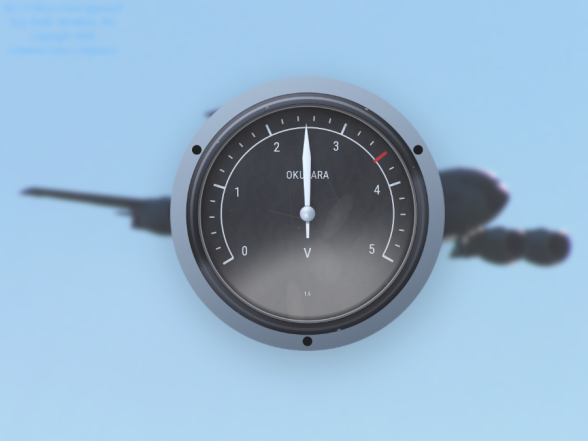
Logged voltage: 2.5V
